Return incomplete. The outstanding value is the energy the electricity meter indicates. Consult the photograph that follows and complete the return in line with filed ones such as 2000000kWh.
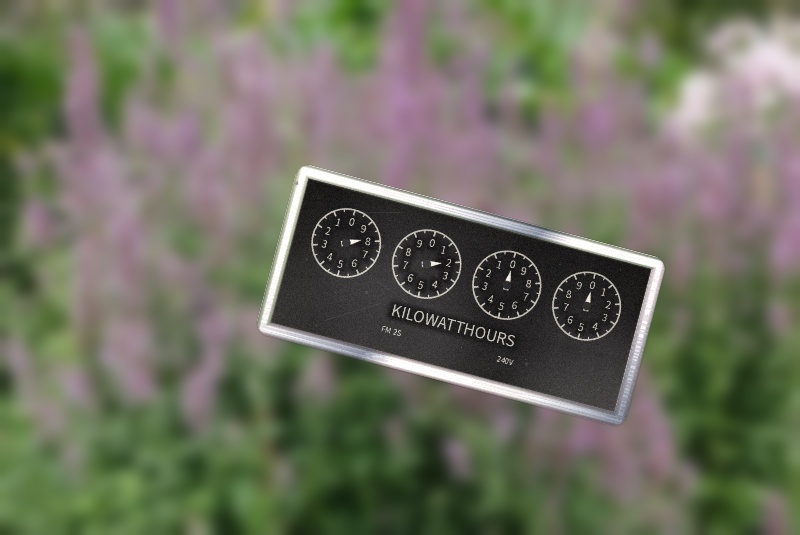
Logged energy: 8200kWh
